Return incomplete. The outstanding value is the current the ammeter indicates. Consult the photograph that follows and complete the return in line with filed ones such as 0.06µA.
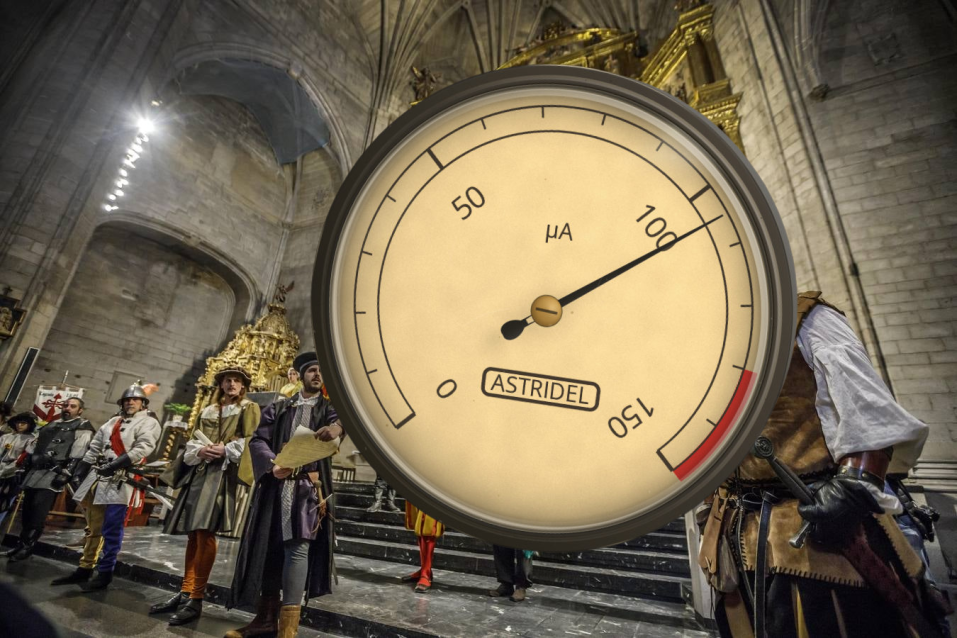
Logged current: 105µA
